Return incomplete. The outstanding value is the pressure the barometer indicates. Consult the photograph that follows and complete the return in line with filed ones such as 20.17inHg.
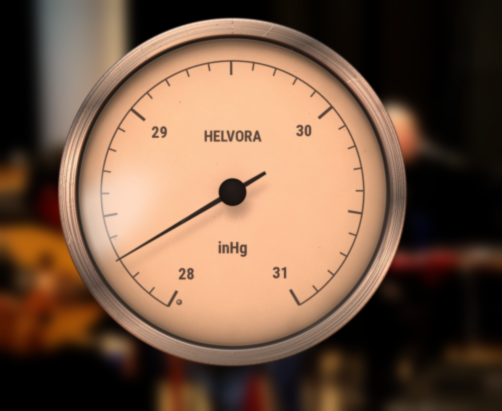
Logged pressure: 28.3inHg
